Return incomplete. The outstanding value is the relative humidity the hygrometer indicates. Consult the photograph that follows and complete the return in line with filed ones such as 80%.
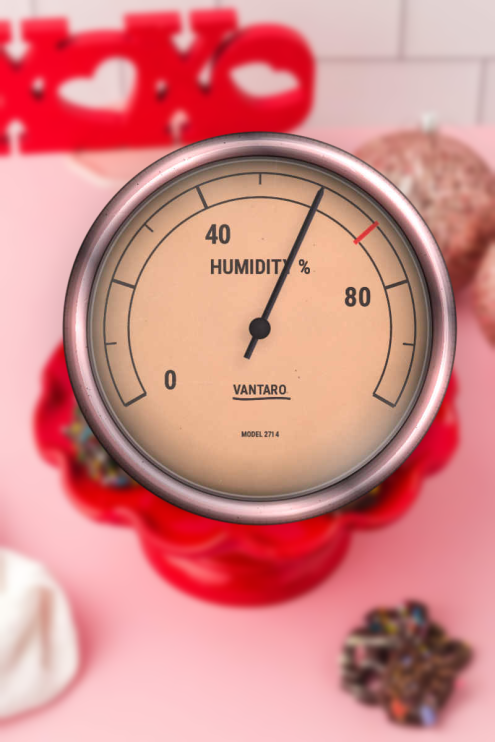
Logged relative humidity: 60%
